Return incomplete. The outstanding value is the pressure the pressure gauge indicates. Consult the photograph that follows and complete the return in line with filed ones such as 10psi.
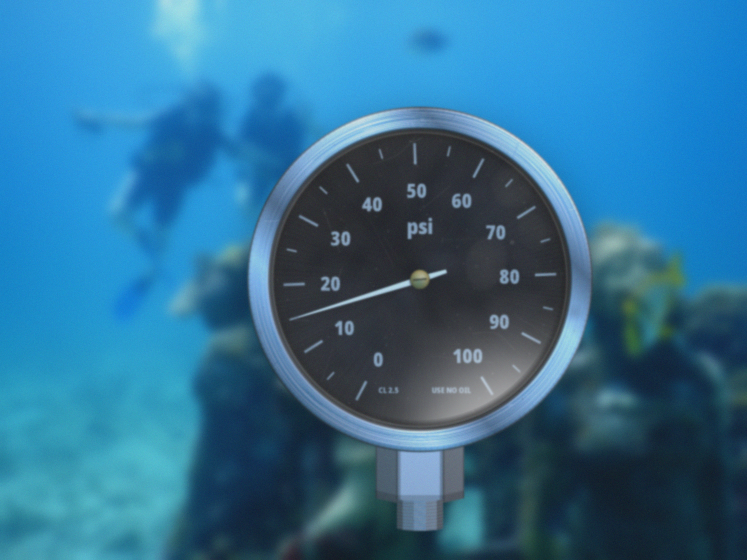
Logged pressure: 15psi
